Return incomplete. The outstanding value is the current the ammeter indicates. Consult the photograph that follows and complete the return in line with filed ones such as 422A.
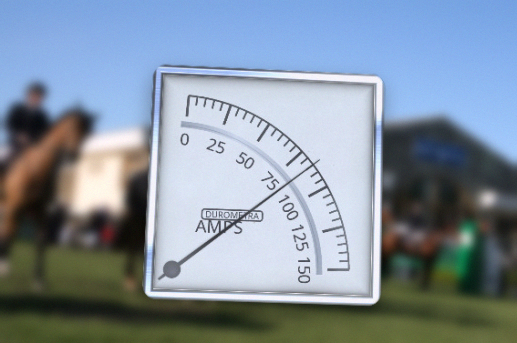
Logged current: 85A
